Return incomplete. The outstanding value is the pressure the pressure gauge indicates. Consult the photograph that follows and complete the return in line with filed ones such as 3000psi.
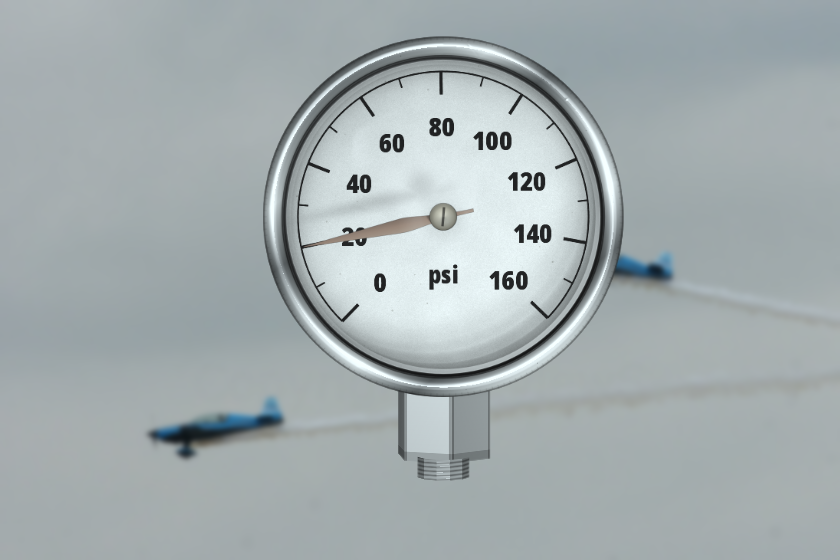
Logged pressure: 20psi
